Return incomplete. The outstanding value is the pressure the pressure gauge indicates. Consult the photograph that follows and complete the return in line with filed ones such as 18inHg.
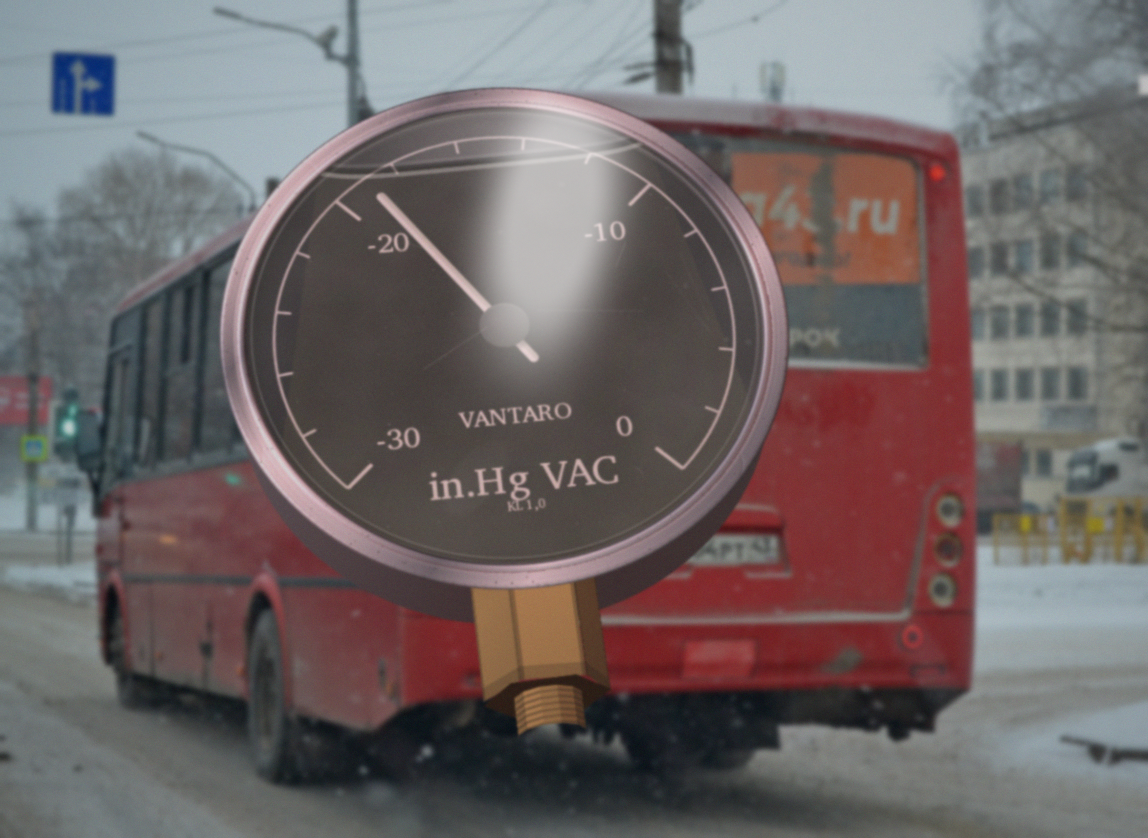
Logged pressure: -19inHg
